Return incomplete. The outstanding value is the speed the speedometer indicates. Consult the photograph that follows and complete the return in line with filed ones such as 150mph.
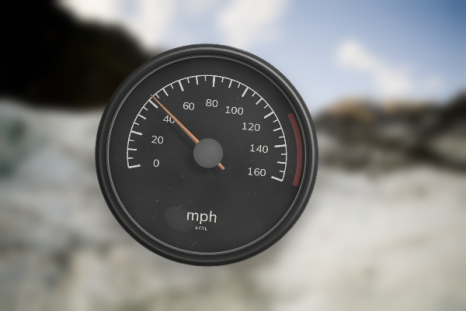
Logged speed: 42.5mph
